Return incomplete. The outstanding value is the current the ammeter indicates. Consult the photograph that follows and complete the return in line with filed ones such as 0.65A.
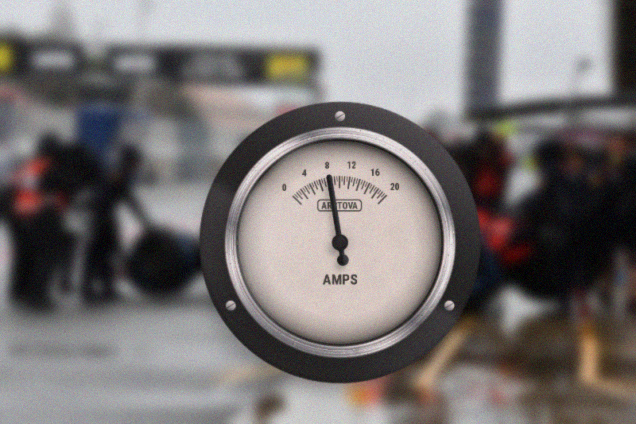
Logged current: 8A
